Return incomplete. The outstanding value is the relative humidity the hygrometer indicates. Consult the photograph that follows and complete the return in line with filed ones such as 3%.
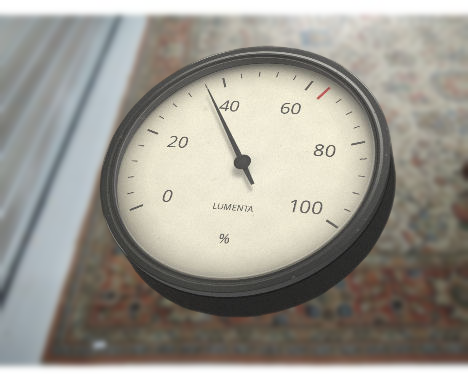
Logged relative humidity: 36%
